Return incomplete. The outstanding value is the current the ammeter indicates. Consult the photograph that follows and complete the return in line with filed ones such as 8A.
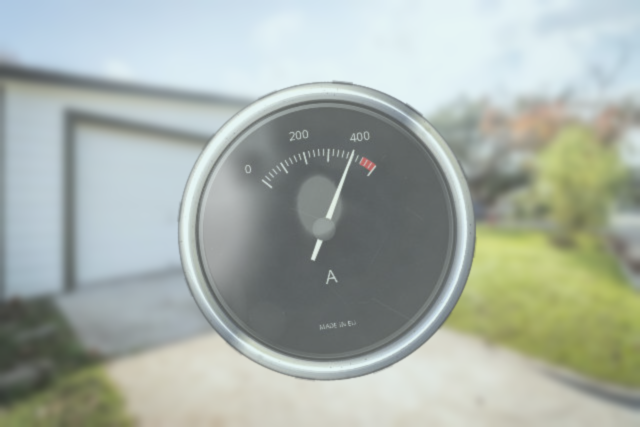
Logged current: 400A
